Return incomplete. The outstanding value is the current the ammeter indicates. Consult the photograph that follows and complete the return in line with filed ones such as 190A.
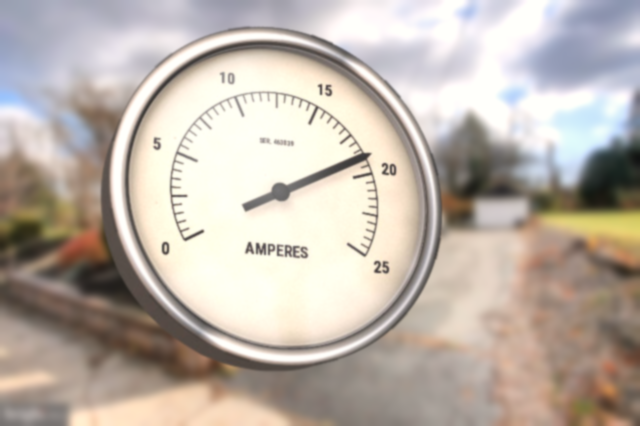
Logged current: 19A
